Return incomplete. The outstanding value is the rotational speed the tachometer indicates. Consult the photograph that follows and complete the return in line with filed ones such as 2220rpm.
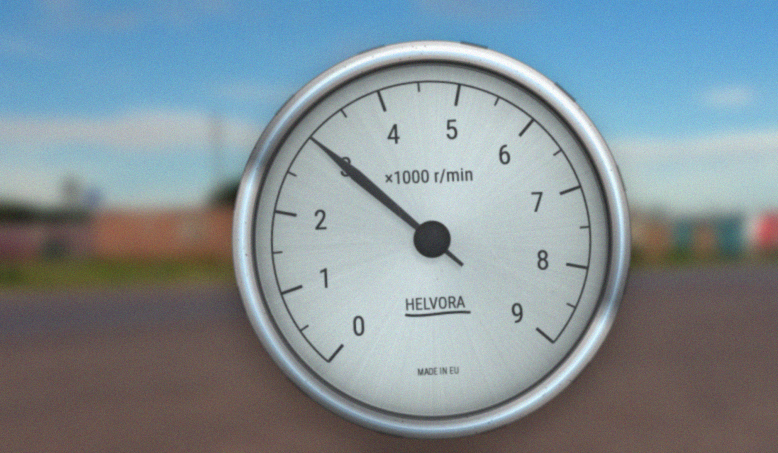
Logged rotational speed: 3000rpm
